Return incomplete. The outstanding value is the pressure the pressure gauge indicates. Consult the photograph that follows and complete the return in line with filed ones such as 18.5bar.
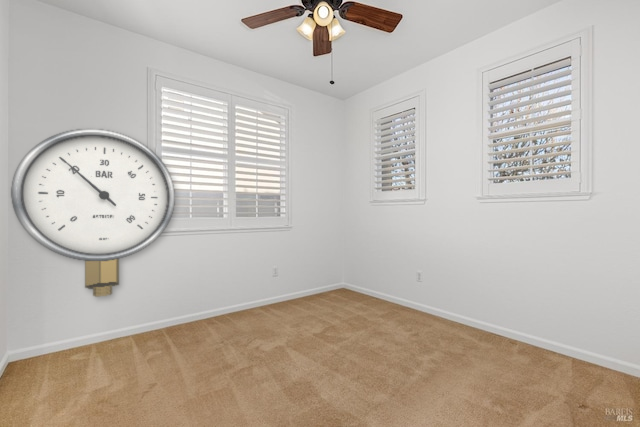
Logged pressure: 20bar
